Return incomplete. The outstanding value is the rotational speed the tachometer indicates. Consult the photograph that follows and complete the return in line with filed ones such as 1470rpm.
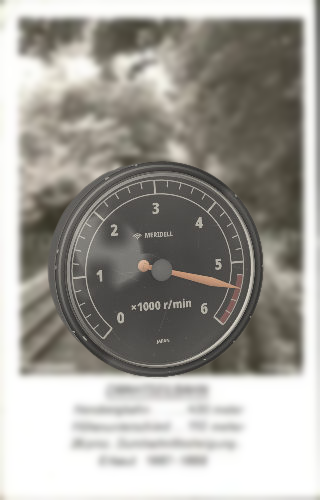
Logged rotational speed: 5400rpm
